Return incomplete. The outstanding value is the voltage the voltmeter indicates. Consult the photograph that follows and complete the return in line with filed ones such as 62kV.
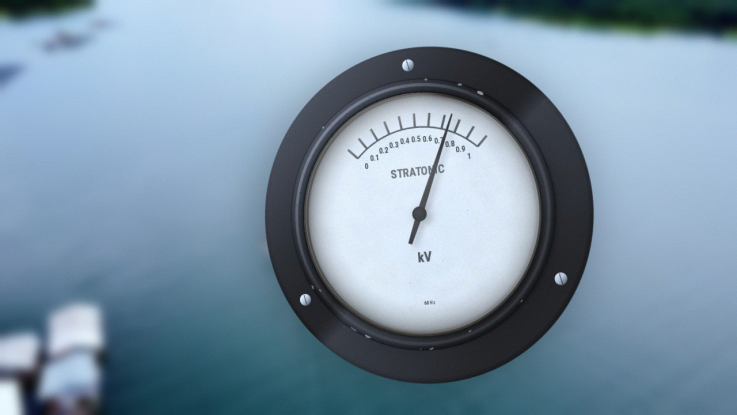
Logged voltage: 0.75kV
